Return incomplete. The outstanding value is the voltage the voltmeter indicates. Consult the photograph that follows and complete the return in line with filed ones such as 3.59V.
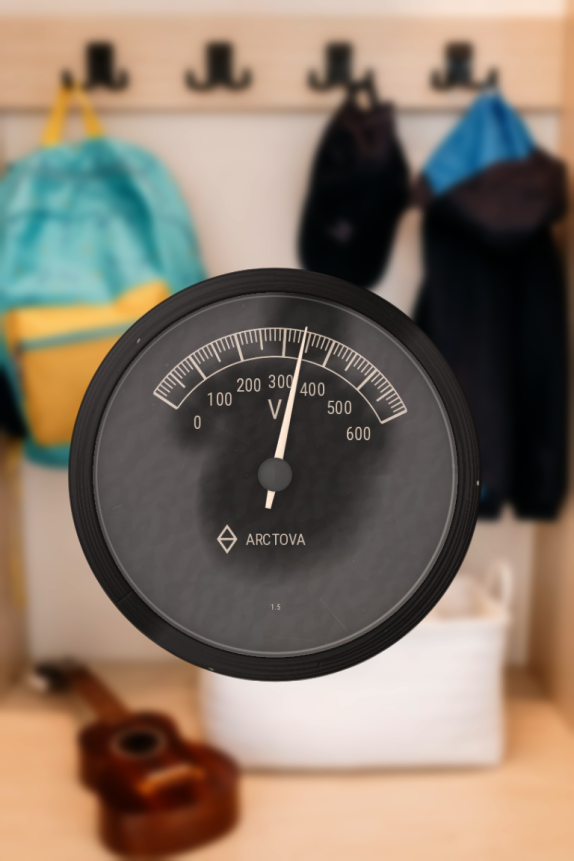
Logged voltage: 340V
